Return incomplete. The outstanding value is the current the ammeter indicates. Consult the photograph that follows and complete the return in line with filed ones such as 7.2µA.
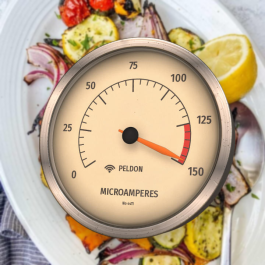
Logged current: 147.5µA
